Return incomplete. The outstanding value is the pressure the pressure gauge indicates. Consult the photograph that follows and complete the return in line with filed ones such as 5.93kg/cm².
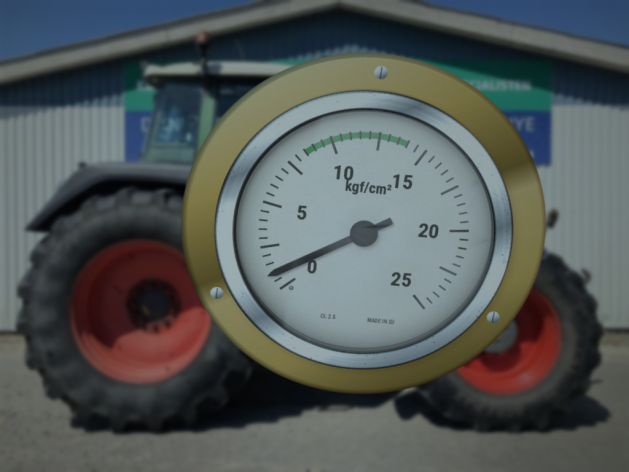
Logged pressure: 1kg/cm²
